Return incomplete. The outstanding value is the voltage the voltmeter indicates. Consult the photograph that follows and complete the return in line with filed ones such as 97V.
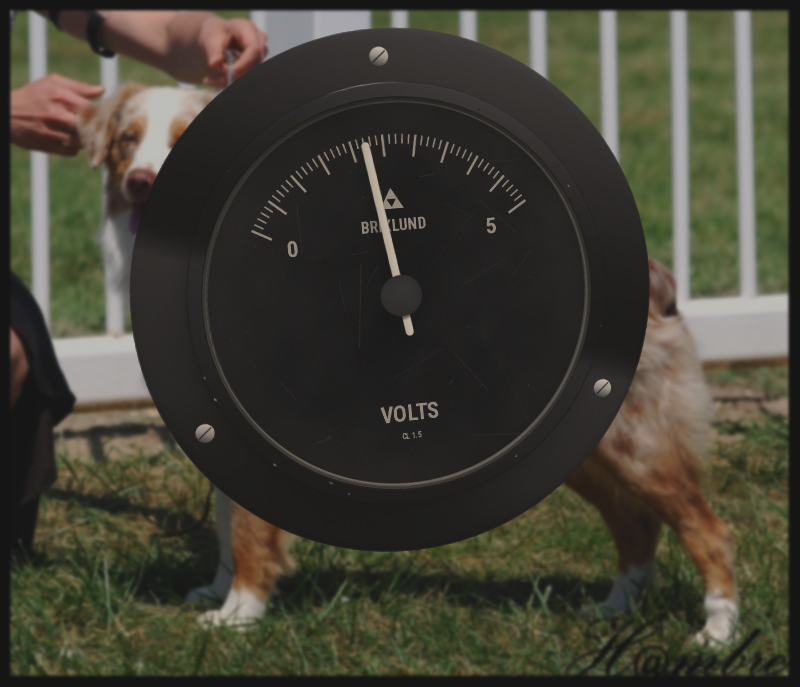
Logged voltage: 2.2V
